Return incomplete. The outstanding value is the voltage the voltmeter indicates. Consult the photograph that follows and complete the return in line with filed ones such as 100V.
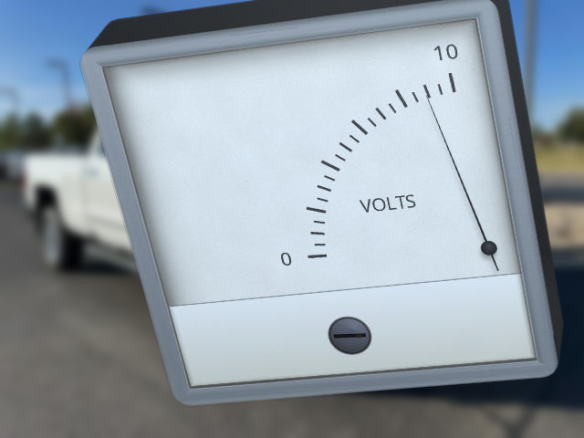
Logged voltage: 9V
